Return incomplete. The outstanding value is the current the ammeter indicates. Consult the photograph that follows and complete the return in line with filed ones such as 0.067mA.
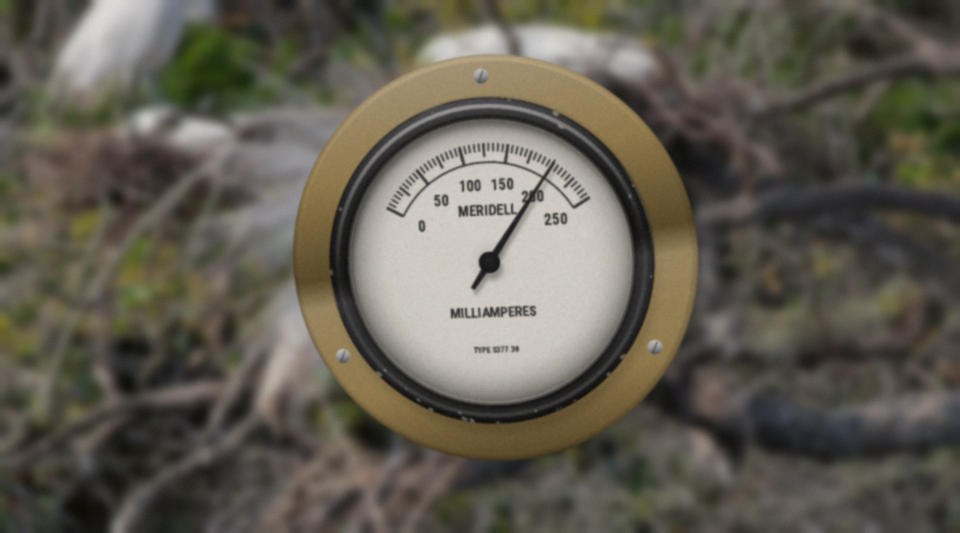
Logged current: 200mA
